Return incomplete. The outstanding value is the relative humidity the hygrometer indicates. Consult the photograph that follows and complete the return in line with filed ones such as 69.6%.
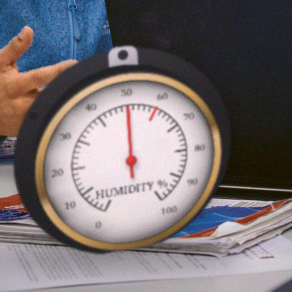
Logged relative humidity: 50%
